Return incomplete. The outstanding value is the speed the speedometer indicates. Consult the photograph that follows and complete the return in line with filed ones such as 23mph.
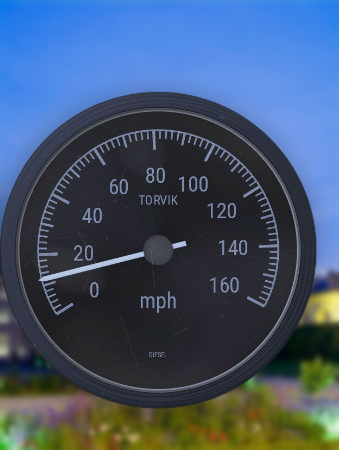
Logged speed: 12mph
